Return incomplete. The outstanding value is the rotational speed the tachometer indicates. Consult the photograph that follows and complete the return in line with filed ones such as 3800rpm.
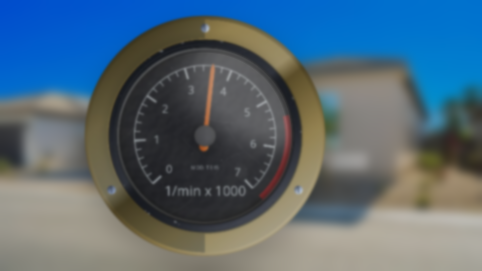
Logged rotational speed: 3600rpm
